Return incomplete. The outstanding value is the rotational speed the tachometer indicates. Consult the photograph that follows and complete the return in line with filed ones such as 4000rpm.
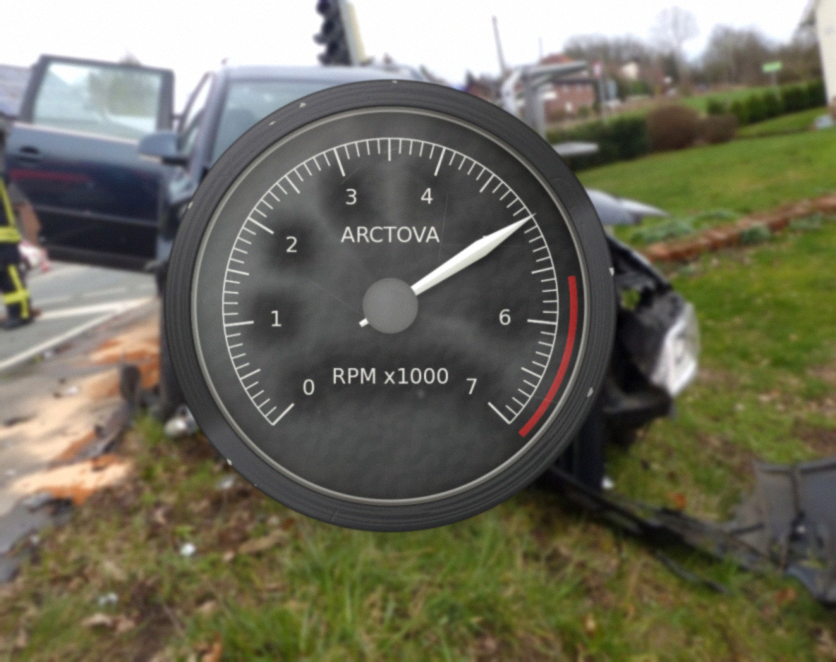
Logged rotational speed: 5000rpm
